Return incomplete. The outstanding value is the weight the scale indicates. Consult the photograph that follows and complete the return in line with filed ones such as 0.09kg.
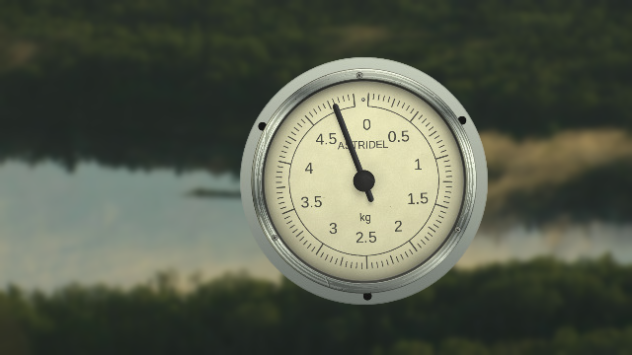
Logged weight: 4.8kg
